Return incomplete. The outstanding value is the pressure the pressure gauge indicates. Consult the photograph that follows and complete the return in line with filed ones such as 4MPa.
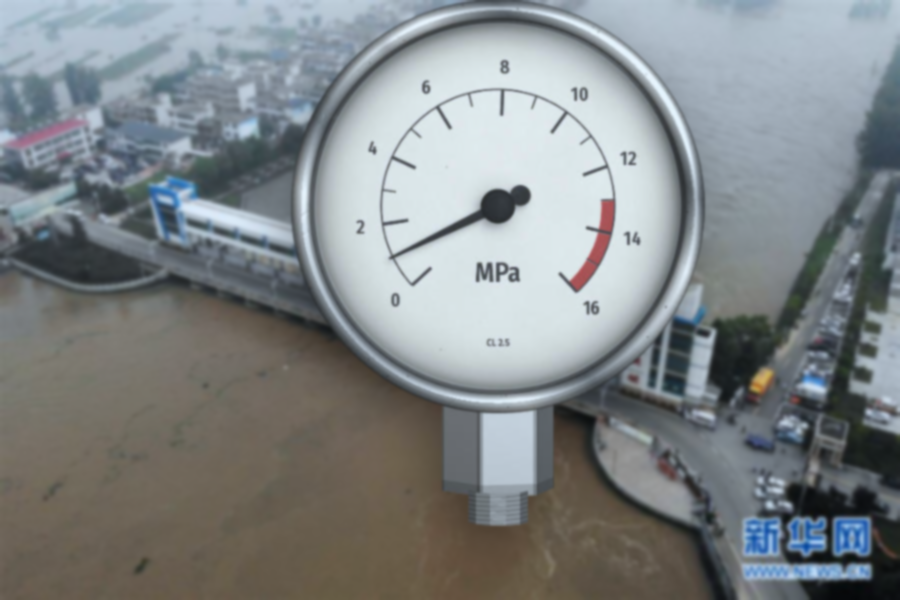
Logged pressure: 1MPa
